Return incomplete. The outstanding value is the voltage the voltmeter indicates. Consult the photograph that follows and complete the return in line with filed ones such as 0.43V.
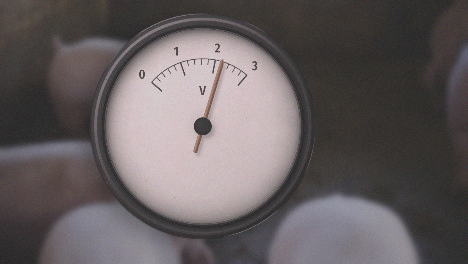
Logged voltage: 2.2V
